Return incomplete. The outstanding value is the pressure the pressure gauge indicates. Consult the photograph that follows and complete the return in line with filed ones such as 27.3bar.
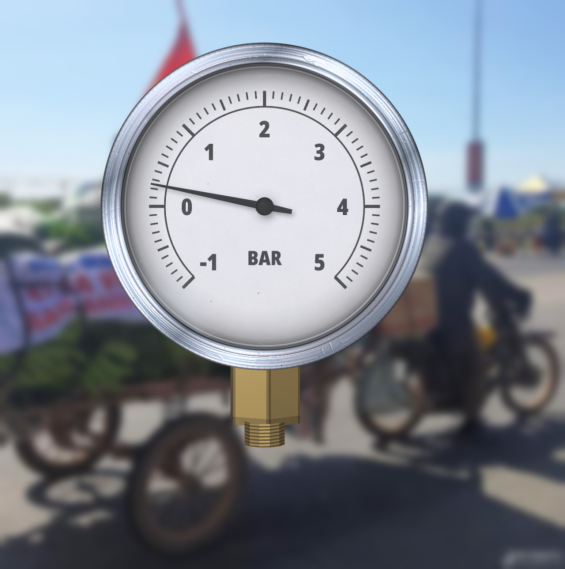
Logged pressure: 0.25bar
